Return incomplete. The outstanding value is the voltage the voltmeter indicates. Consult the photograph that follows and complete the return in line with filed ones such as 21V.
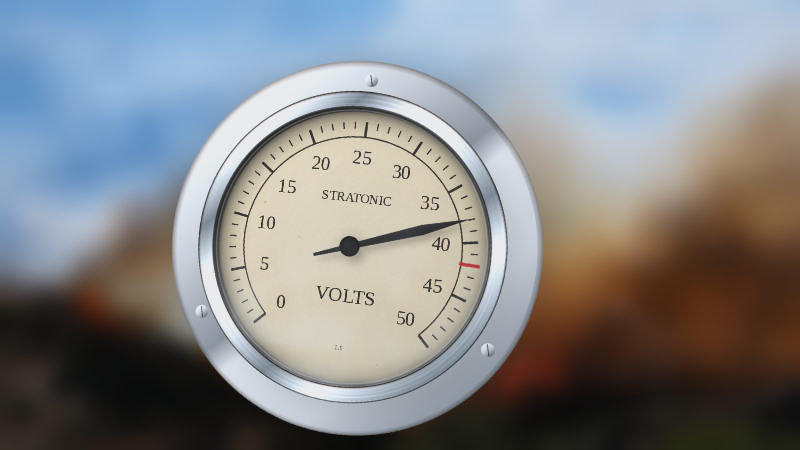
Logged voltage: 38V
